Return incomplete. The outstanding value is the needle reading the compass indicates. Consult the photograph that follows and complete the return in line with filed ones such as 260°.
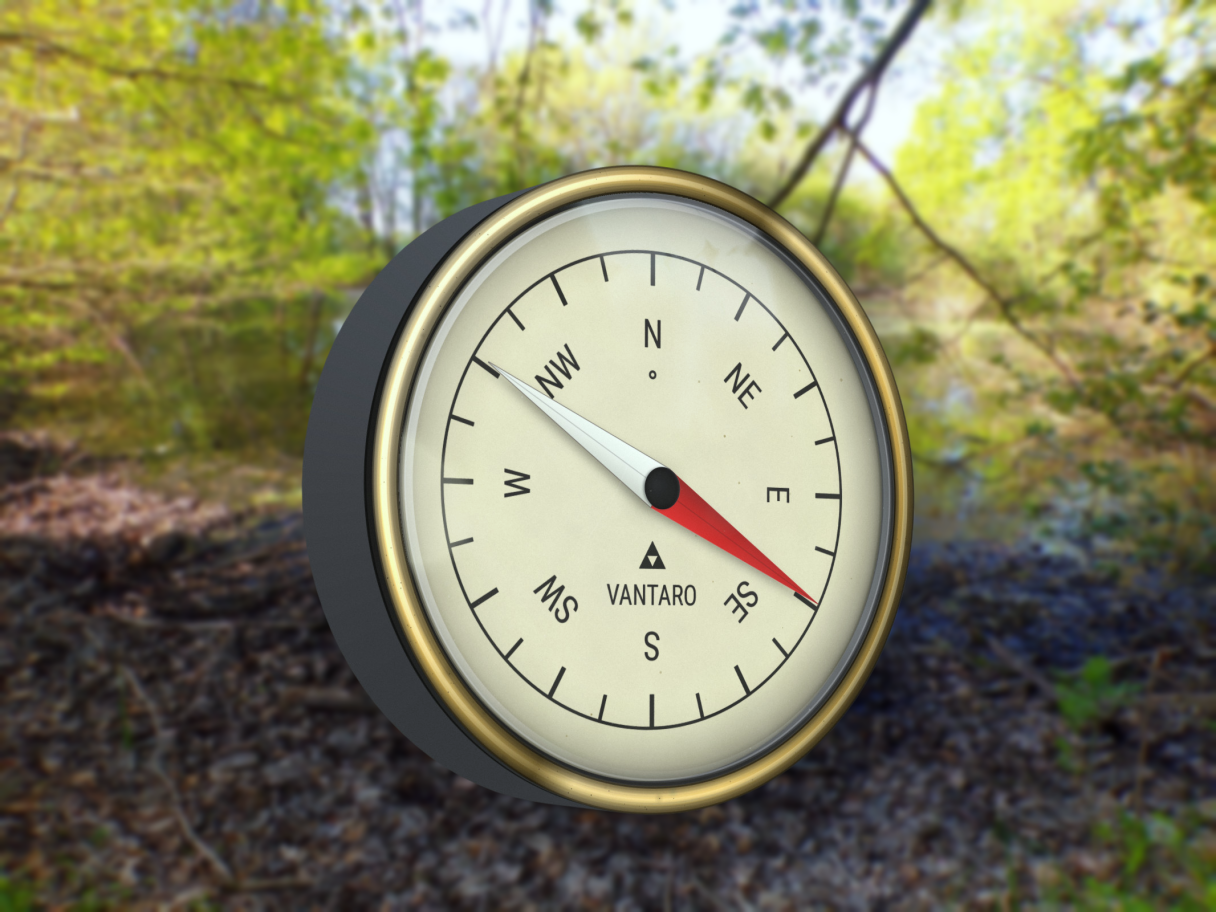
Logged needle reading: 120°
